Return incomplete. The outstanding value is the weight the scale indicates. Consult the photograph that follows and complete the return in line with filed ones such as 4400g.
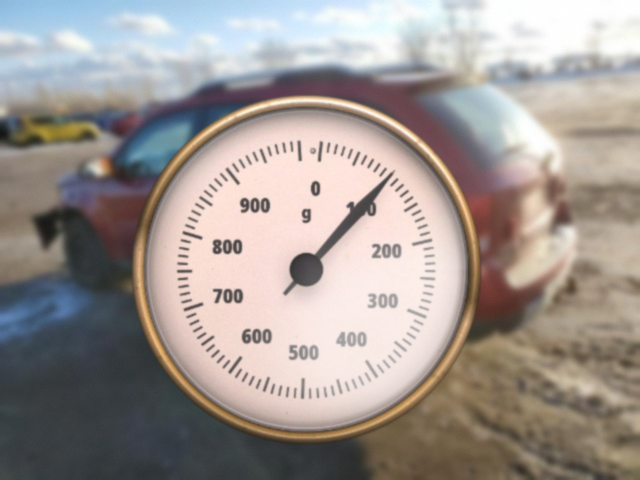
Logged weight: 100g
